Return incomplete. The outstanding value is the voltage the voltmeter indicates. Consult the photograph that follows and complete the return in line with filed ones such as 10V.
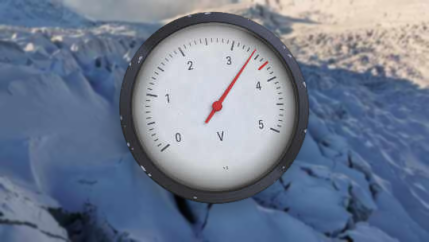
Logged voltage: 3.4V
